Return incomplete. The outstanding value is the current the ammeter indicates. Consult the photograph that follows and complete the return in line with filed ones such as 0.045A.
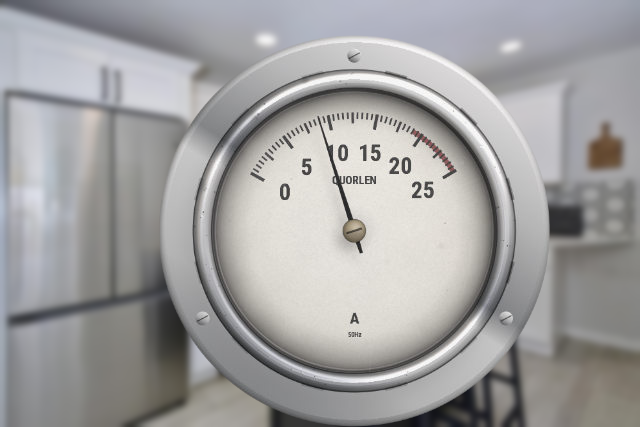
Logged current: 9A
